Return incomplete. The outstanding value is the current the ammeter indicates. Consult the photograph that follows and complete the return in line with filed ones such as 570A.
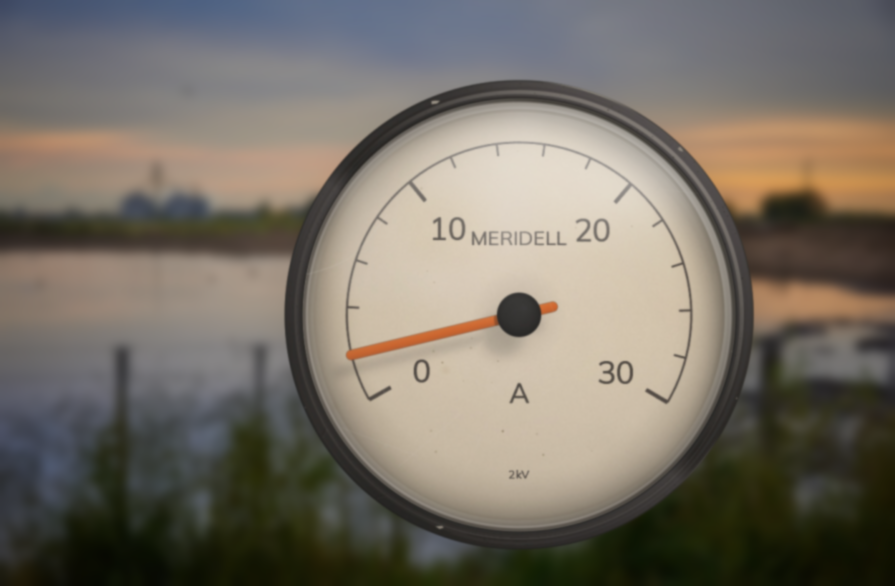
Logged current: 2A
